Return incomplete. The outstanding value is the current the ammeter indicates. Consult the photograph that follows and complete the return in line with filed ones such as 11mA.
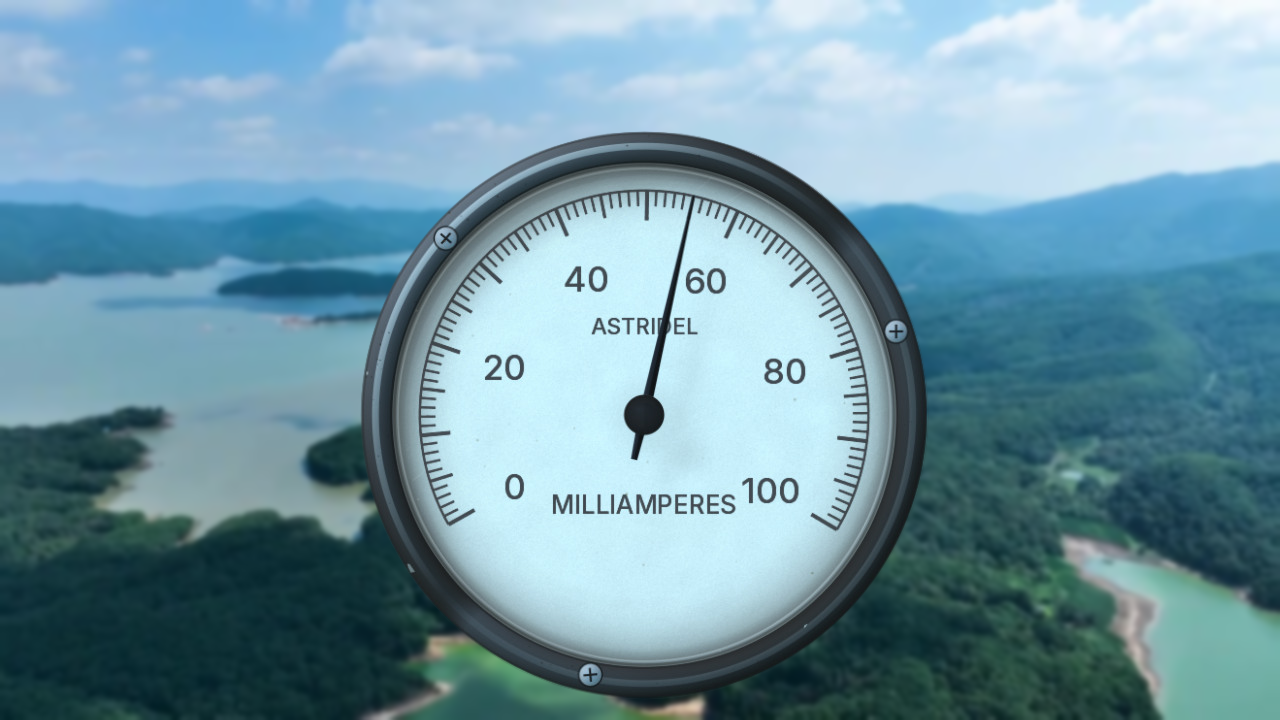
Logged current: 55mA
